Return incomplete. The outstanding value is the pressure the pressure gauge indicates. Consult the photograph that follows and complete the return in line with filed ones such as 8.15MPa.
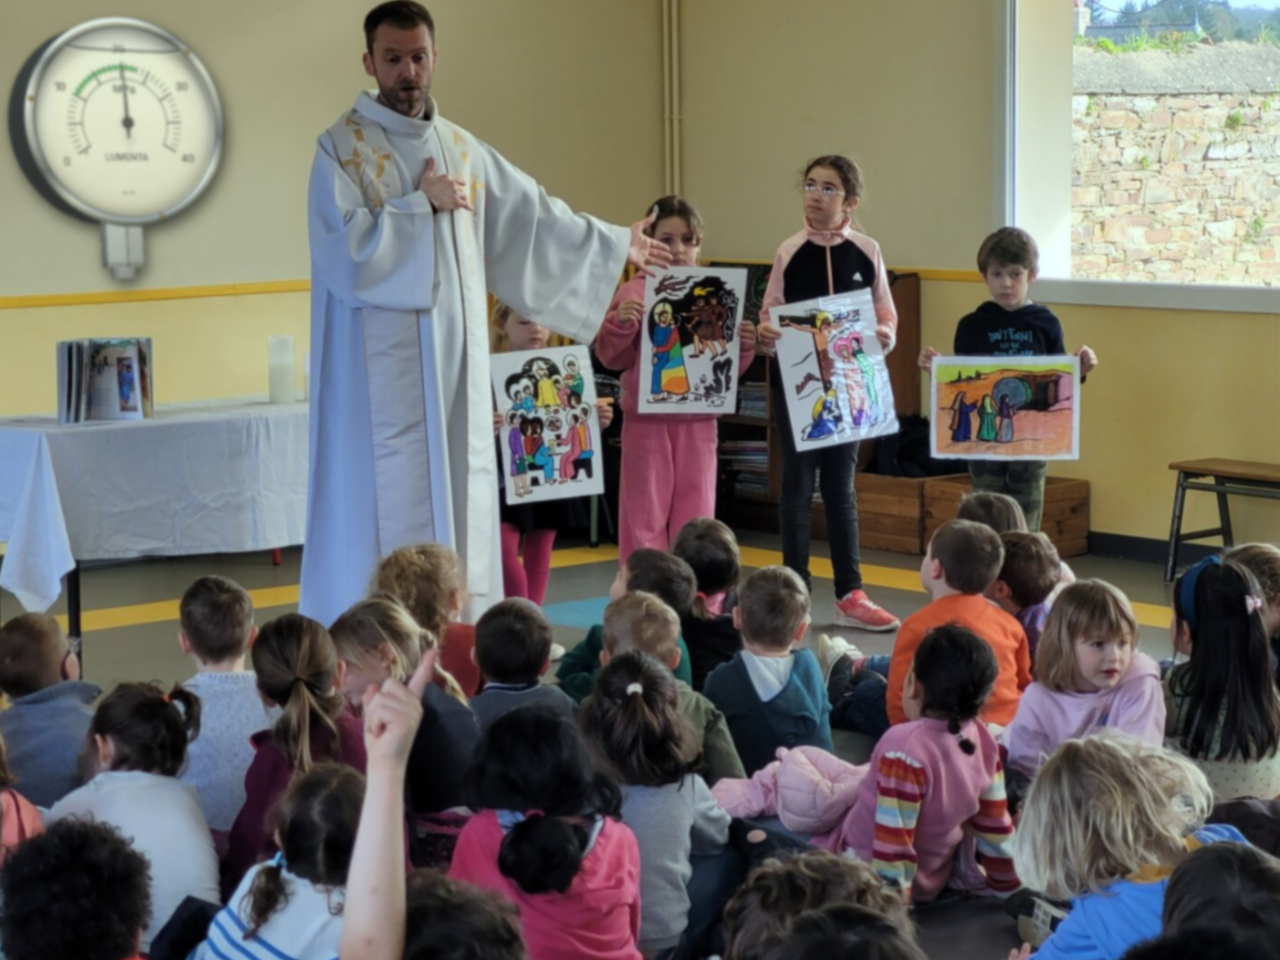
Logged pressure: 20MPa
